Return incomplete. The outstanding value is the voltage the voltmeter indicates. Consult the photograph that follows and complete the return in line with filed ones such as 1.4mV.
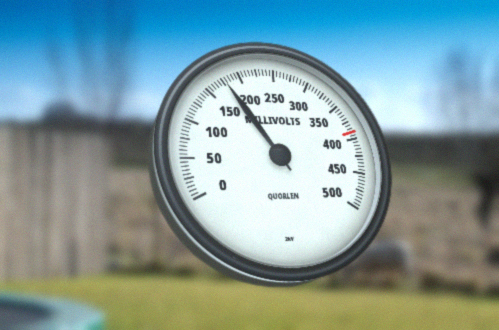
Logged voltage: 175mV
